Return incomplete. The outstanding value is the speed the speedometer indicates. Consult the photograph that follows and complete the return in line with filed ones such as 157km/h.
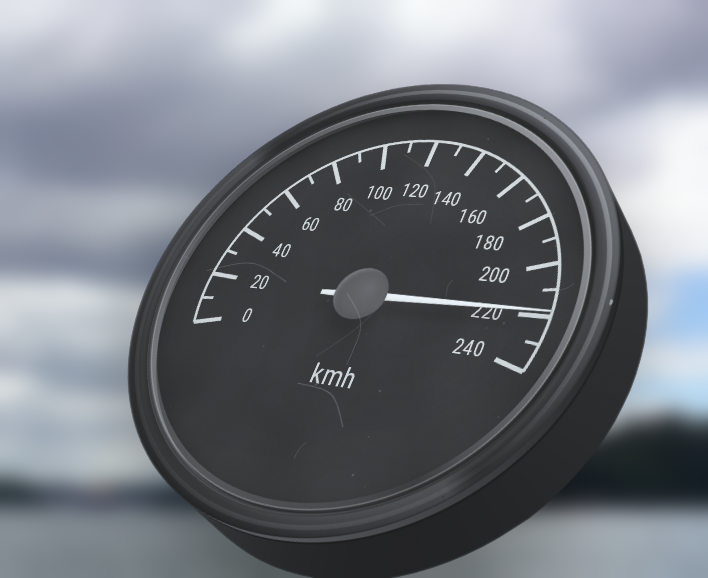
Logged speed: 220km/h
